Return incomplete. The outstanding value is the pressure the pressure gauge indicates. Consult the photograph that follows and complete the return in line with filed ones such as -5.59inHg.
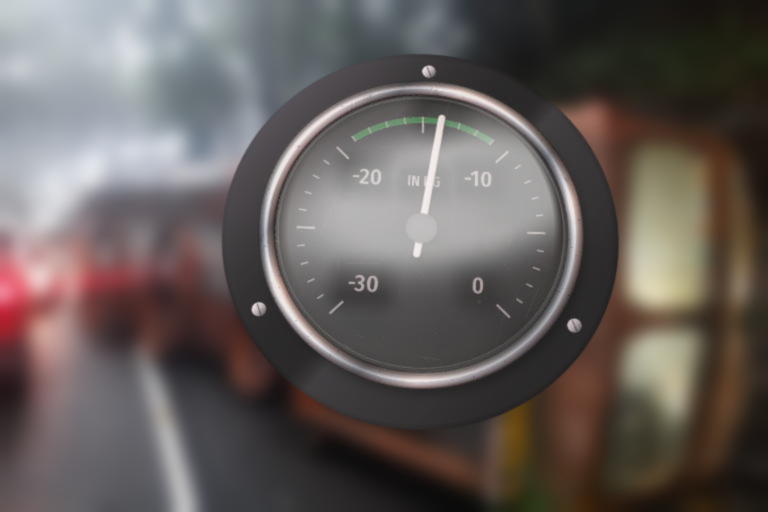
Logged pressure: -14inHg
